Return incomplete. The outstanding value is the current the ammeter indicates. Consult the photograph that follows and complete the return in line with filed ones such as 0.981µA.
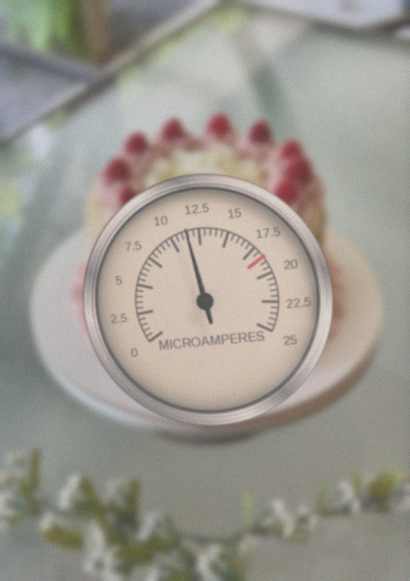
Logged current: 11.5µA
